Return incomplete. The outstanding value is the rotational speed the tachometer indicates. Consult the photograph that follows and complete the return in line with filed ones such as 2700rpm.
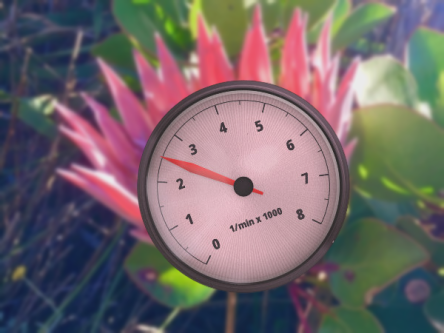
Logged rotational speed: 2500rpm
